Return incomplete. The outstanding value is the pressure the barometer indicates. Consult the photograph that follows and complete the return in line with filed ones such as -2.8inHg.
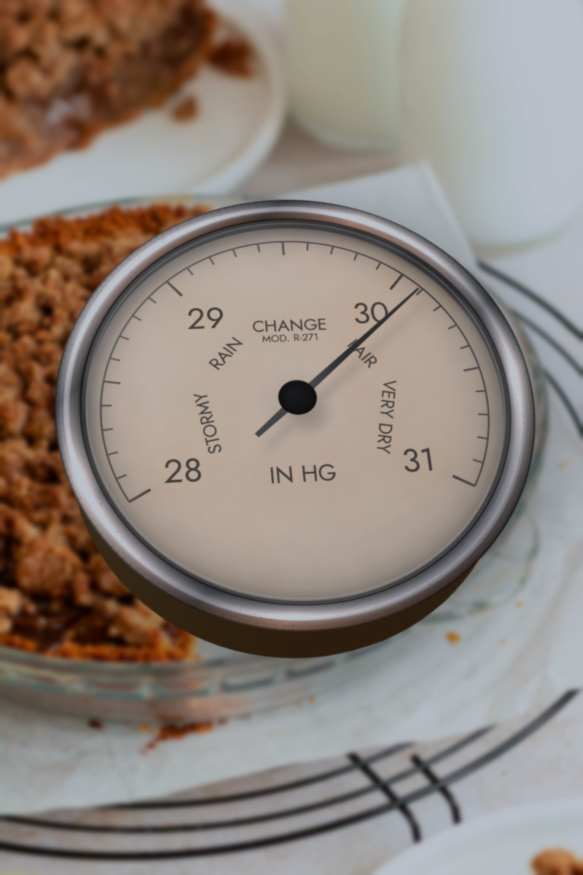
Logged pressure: 30.1inHg
